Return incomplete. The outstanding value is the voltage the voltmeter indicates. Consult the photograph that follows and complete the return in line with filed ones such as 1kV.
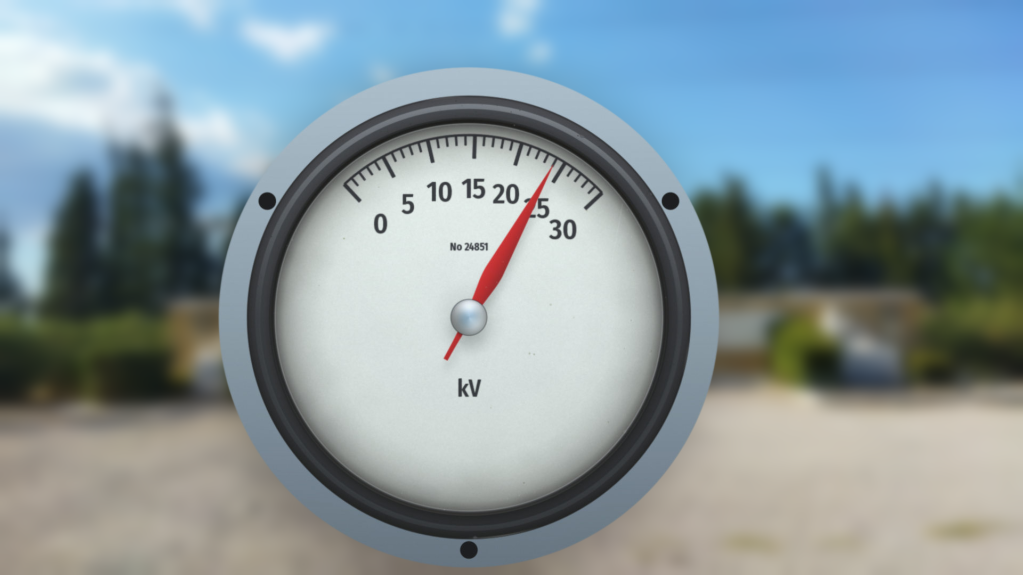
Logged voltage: 24kV
